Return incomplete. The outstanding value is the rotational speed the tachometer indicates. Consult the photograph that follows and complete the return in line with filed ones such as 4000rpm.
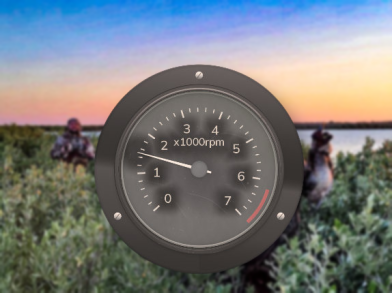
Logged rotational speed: 1500rpm
